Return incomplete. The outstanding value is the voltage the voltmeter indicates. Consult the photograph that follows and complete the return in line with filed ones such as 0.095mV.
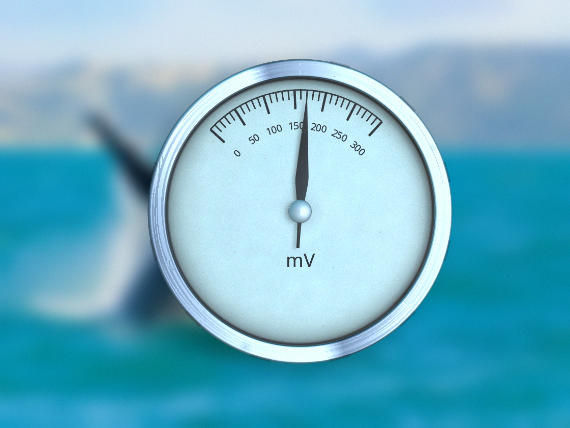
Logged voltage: 170mV
